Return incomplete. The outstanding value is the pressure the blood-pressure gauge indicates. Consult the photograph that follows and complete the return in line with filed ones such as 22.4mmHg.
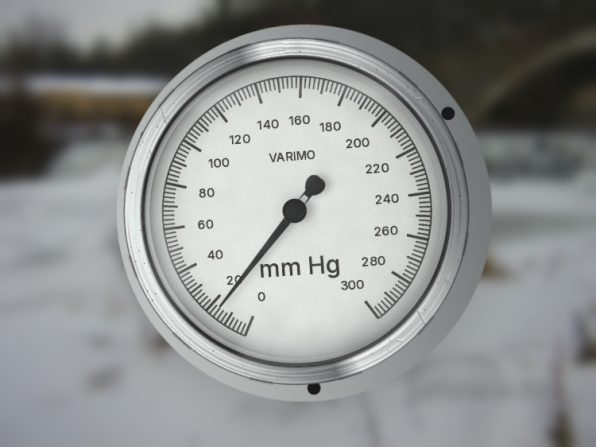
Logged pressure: 16mmHg
